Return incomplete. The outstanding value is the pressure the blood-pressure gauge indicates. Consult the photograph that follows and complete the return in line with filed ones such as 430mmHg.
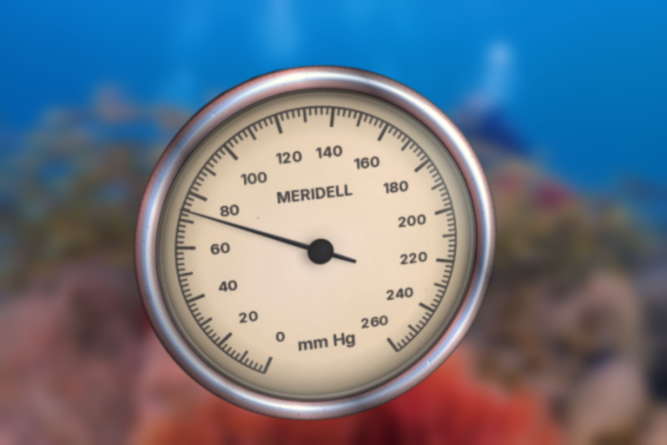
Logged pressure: 74mmHg
